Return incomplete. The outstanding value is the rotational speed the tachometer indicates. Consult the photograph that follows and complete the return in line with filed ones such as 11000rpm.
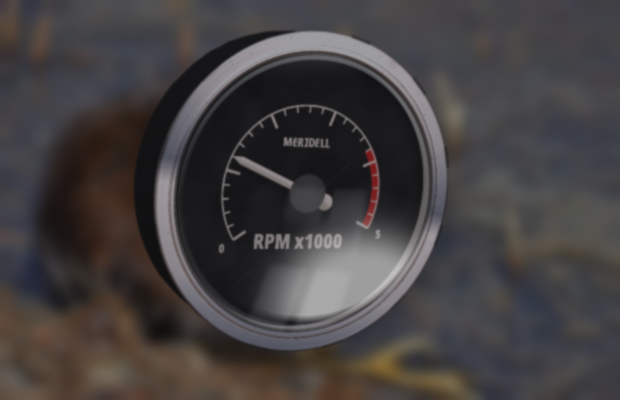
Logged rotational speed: 1200rpm
